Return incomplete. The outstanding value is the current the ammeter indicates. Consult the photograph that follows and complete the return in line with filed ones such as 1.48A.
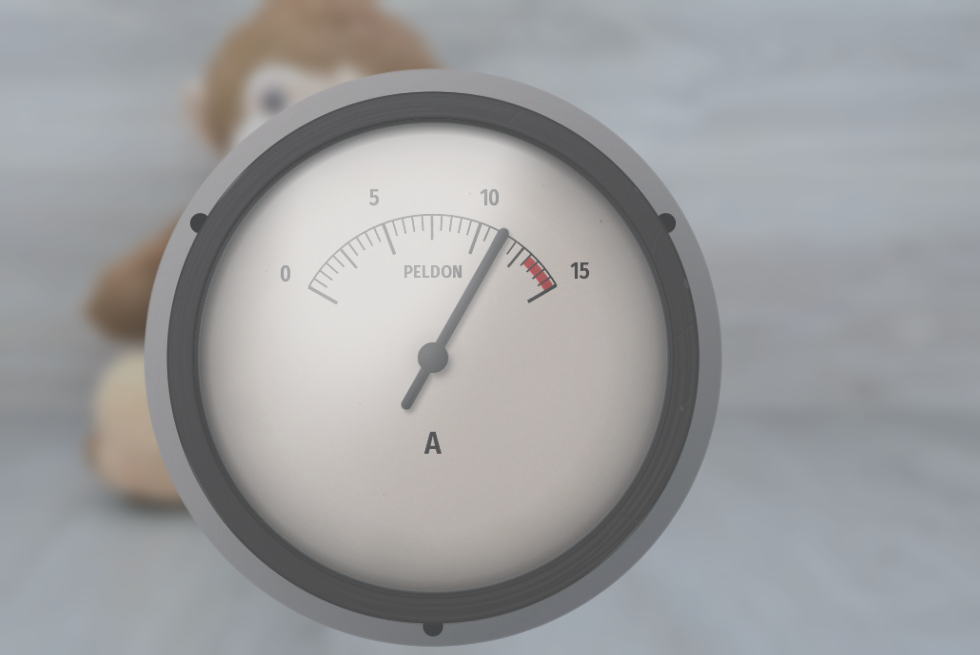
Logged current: 11.25A
